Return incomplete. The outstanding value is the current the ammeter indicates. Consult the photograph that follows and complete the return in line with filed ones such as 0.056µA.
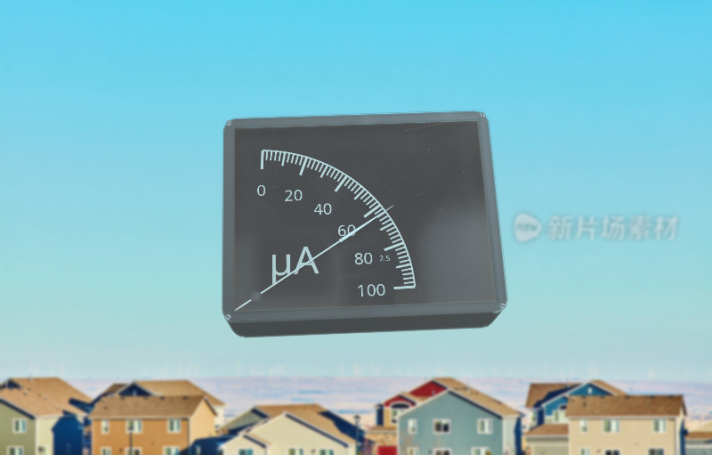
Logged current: 64µA
